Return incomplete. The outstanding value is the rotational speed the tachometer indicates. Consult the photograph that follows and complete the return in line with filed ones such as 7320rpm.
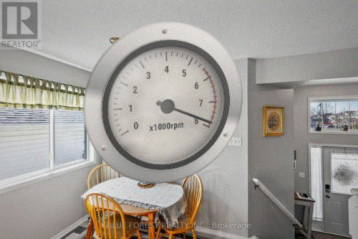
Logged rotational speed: 7800rpm
